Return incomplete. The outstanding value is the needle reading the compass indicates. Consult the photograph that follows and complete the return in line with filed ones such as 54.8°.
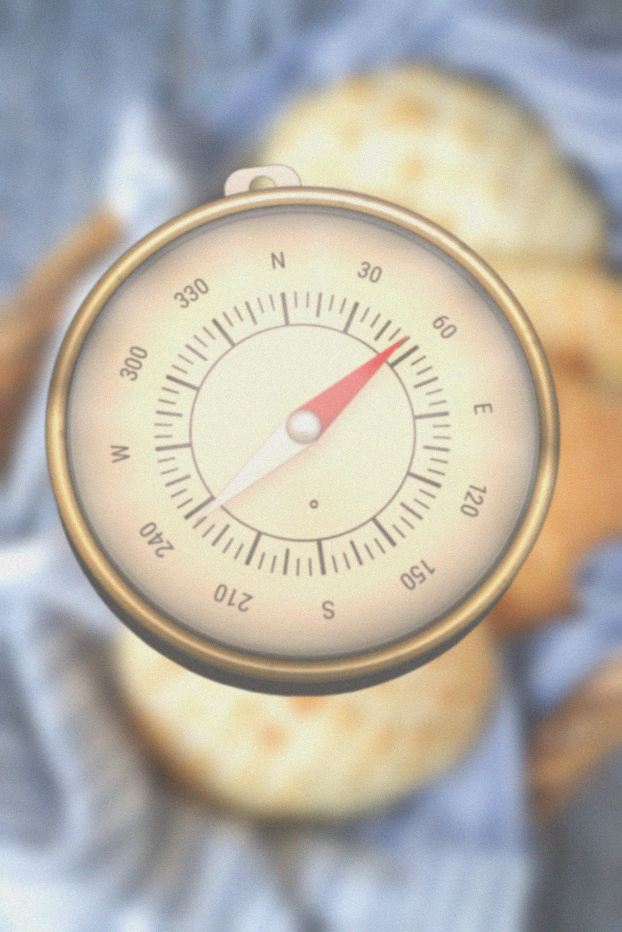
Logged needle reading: 55°
